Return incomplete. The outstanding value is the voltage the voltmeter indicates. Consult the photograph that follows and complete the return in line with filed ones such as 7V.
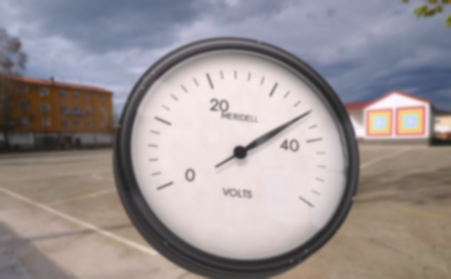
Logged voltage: 36V
